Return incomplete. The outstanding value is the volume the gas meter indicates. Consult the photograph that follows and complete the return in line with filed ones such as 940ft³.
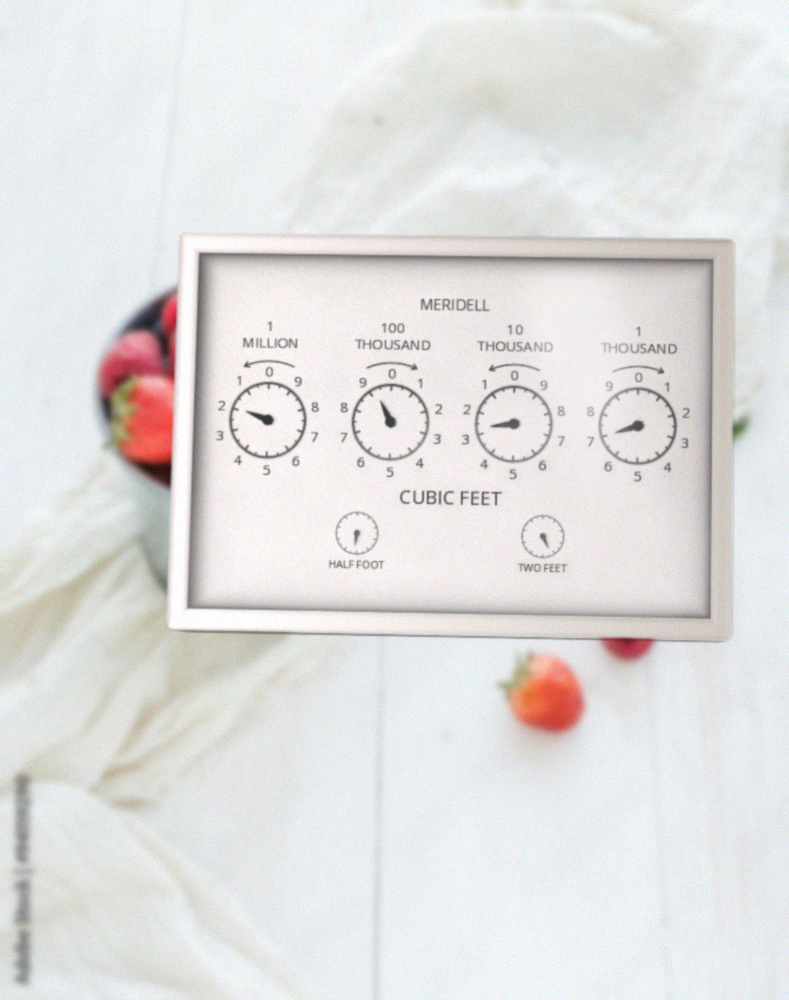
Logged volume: 192700ft³
